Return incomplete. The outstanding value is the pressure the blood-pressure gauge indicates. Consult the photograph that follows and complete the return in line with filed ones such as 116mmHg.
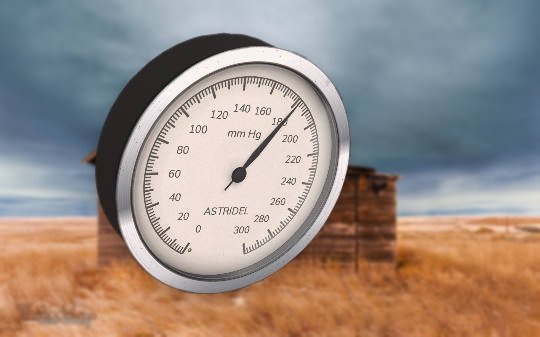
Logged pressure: 180mmHg
